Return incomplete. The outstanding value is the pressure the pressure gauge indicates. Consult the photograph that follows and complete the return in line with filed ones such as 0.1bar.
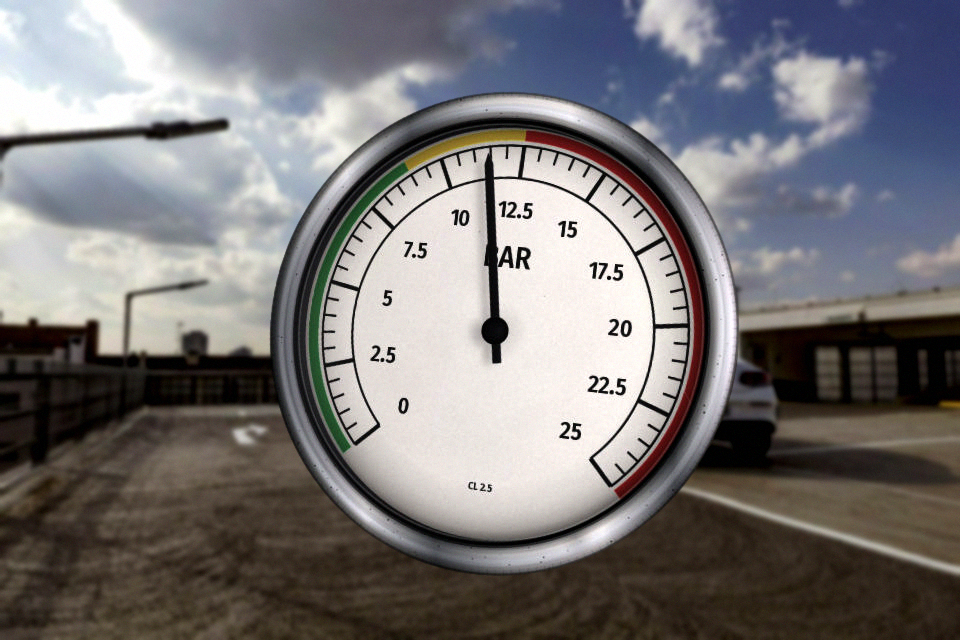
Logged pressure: 11.5bar
